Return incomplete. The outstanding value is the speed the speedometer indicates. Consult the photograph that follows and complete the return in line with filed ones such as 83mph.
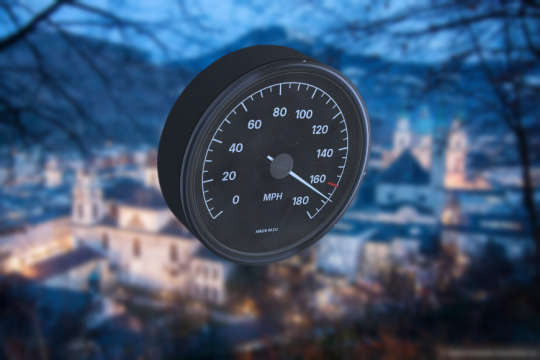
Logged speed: 167.5mph
